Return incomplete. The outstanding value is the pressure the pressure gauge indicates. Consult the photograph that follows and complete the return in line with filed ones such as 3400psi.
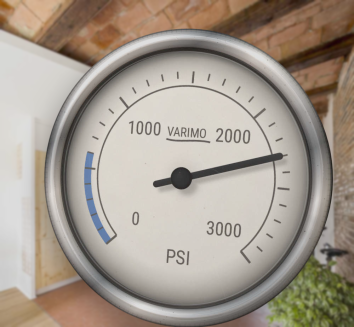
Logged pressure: 2300psi
